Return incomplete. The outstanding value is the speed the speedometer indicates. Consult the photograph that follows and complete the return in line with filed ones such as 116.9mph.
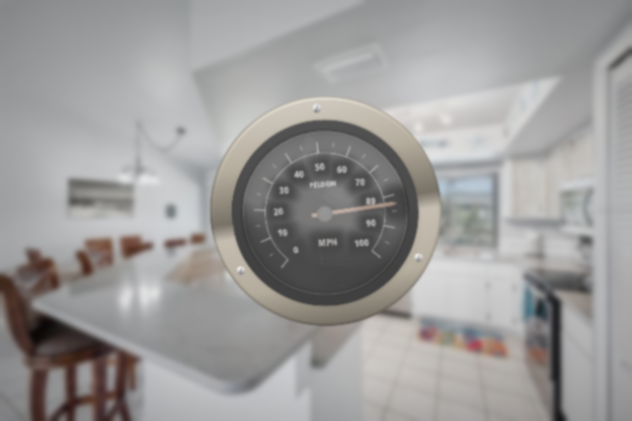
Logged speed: 82.5mph
